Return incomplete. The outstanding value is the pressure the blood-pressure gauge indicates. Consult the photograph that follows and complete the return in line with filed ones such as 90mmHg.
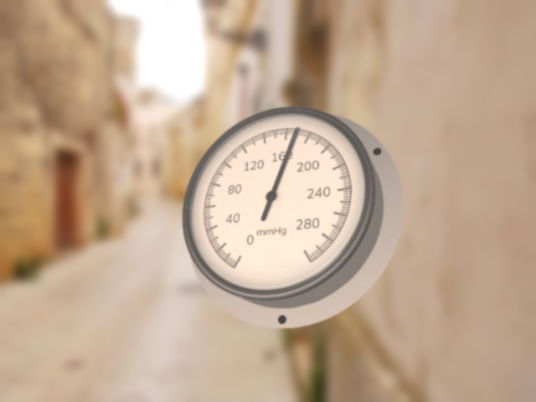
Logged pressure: 170mmHg
